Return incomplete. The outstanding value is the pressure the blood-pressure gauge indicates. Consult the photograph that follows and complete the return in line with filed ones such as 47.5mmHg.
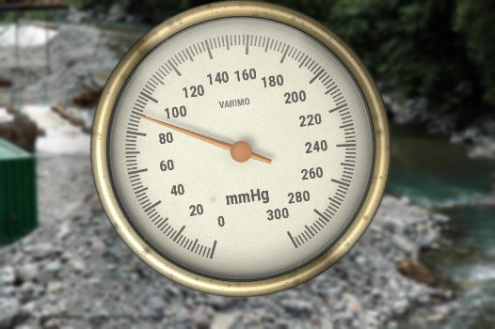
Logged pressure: 90mmHg
